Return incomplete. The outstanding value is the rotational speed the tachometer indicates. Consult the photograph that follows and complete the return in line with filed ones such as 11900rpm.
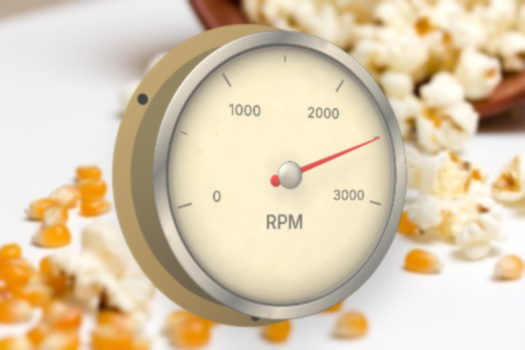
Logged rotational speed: 2500rpm
